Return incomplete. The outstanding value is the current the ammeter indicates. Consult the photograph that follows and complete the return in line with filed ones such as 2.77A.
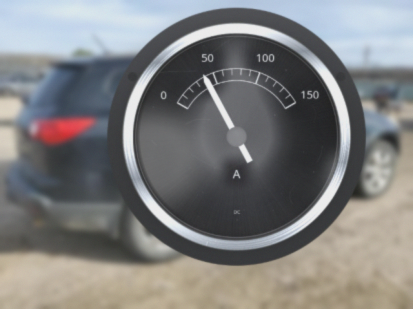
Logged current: 40A
